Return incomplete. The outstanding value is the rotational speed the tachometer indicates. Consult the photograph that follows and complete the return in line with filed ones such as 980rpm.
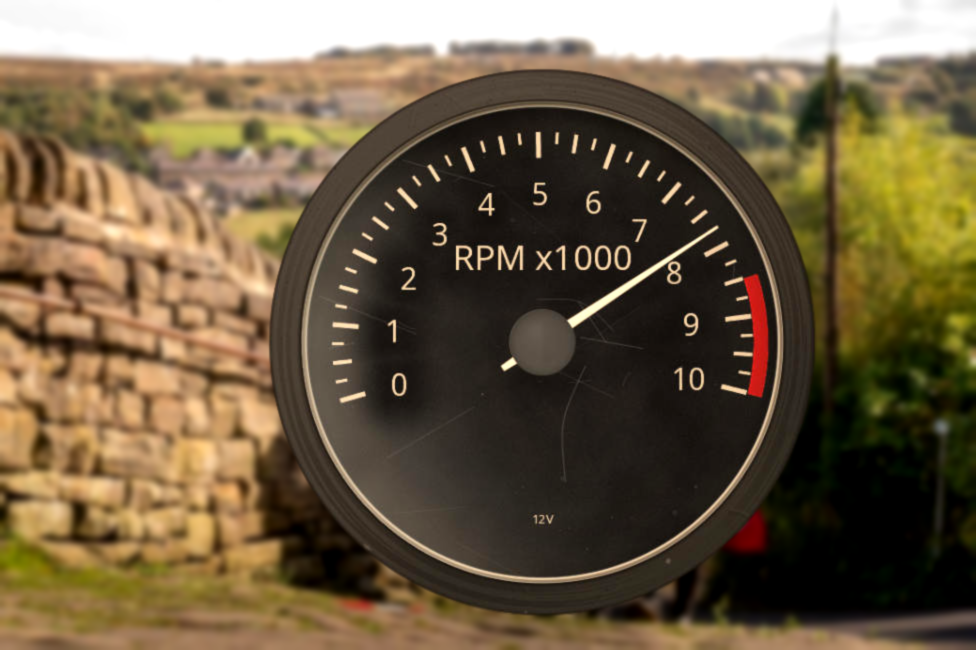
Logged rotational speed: 7750rpm
